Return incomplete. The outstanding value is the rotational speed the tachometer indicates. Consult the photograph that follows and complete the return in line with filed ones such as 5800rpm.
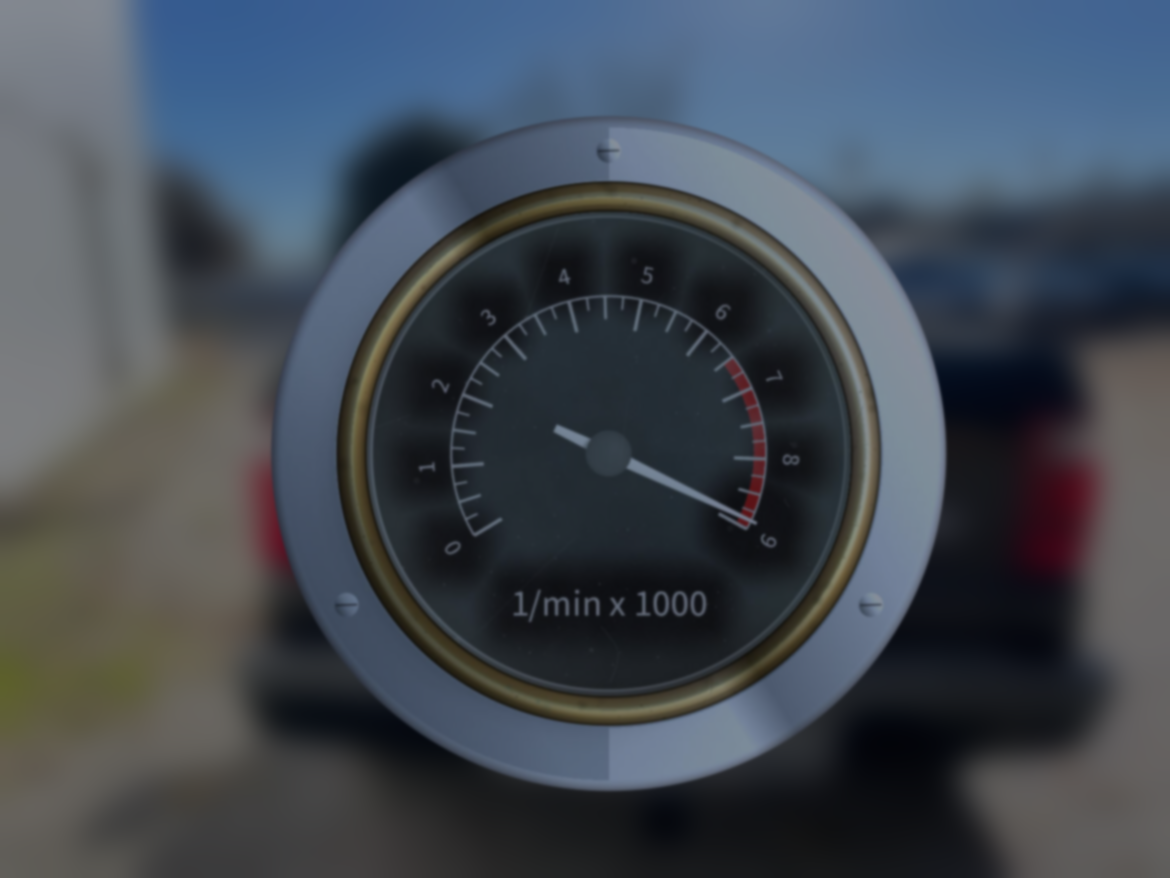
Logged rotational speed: 8875rpm
